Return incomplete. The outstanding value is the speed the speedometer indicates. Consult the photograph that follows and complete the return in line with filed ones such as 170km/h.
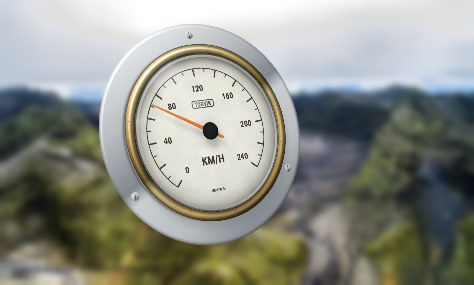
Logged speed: 70km/h
